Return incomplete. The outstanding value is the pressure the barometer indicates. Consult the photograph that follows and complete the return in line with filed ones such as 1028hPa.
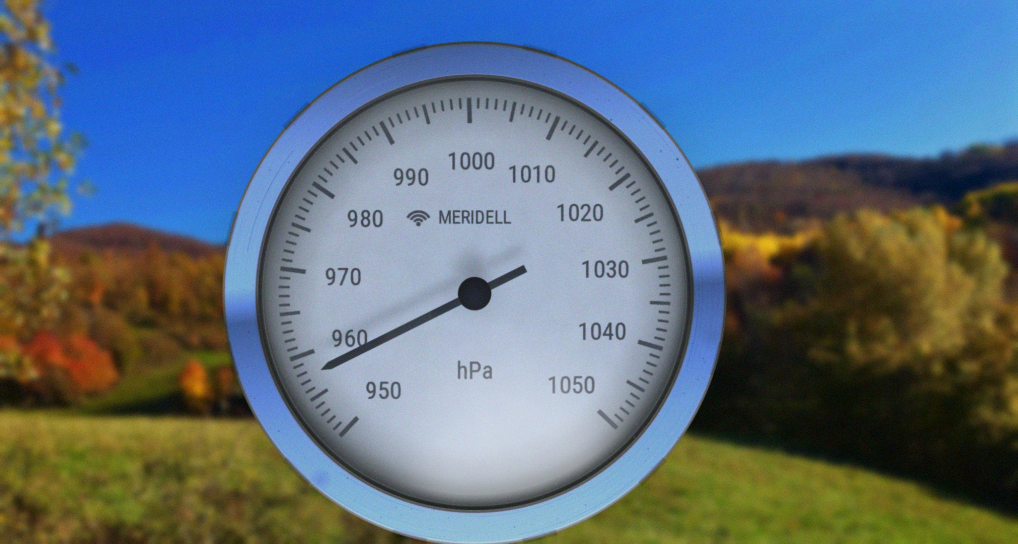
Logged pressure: 957.5hPa
